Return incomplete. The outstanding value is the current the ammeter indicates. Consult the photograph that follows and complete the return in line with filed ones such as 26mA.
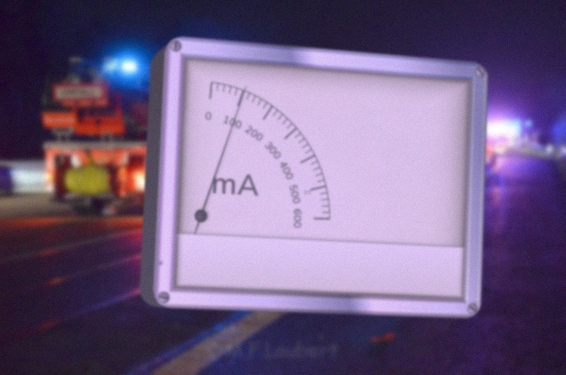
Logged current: 100mA
